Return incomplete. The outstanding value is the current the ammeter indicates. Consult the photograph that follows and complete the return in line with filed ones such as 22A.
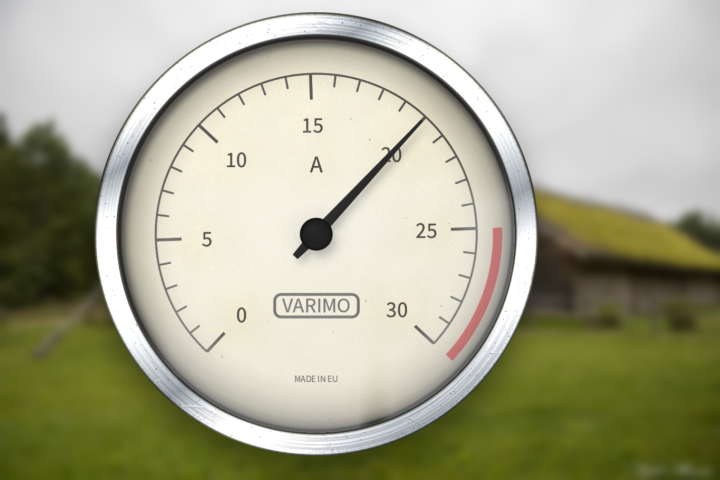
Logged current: 20A
